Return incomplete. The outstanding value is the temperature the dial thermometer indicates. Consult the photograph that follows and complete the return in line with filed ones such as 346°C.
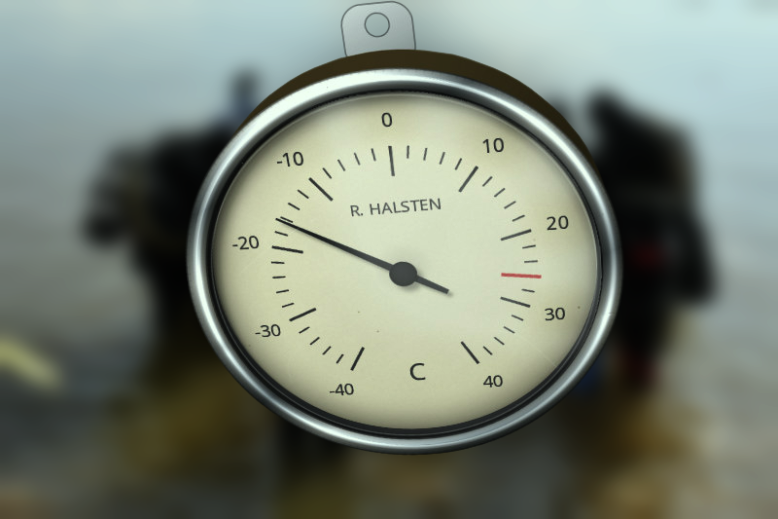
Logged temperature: -16°C
